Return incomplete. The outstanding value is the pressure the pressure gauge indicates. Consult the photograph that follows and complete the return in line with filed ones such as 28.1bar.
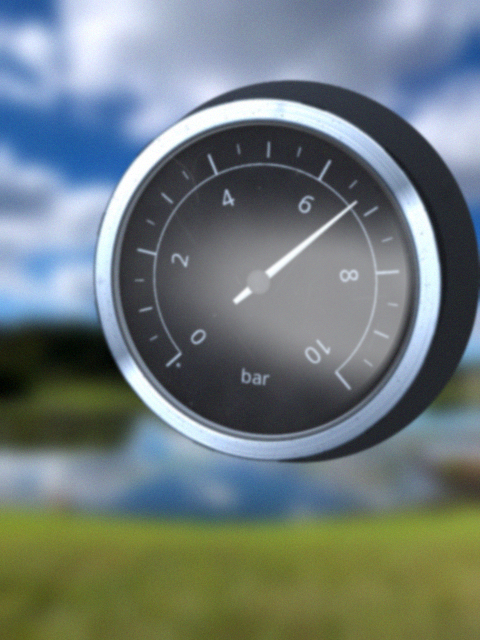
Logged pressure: 6.75bar
